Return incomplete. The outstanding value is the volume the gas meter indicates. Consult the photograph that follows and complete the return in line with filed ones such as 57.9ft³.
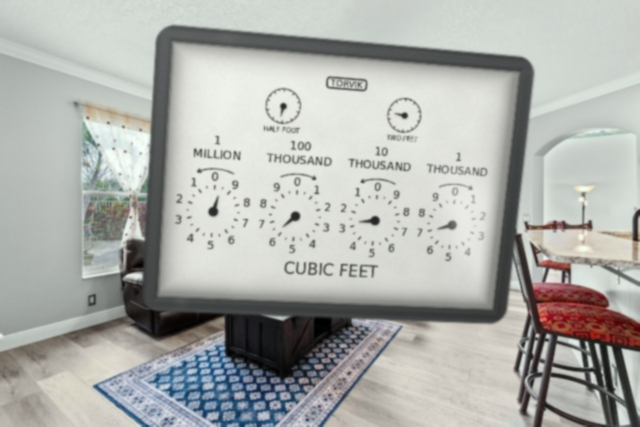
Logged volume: 962700ft³
